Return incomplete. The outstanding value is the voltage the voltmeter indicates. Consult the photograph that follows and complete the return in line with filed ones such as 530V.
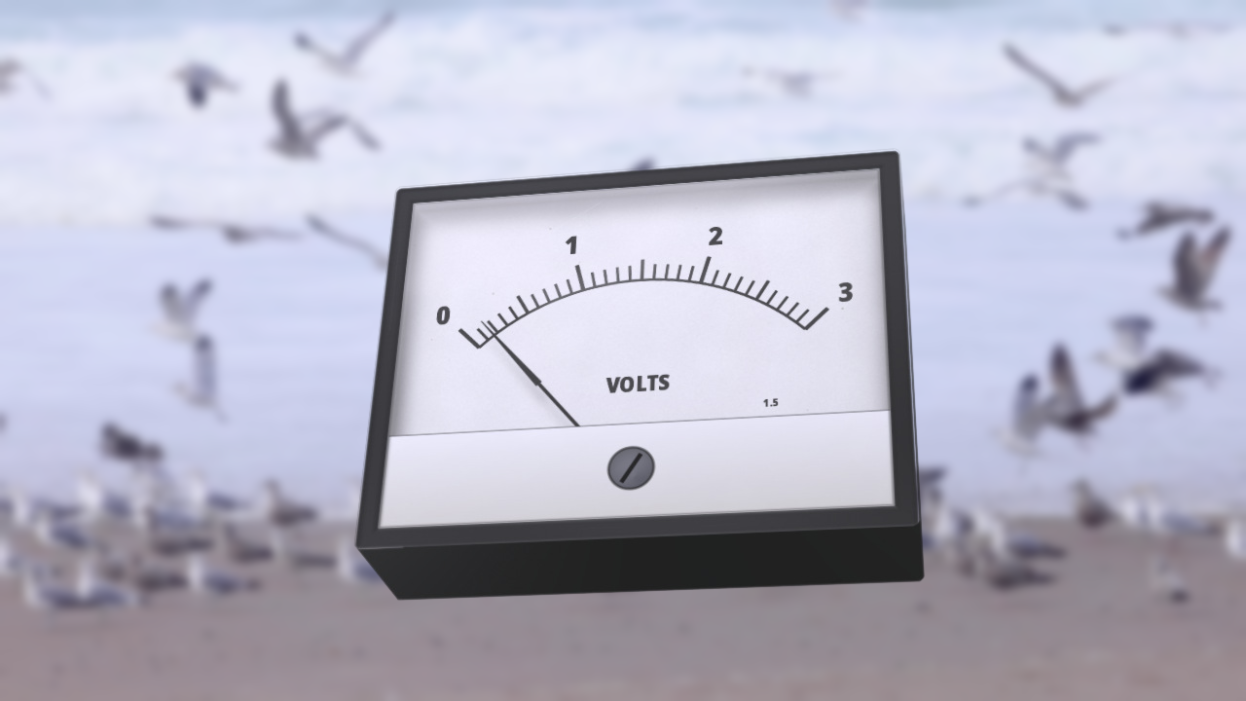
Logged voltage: 0.15V
